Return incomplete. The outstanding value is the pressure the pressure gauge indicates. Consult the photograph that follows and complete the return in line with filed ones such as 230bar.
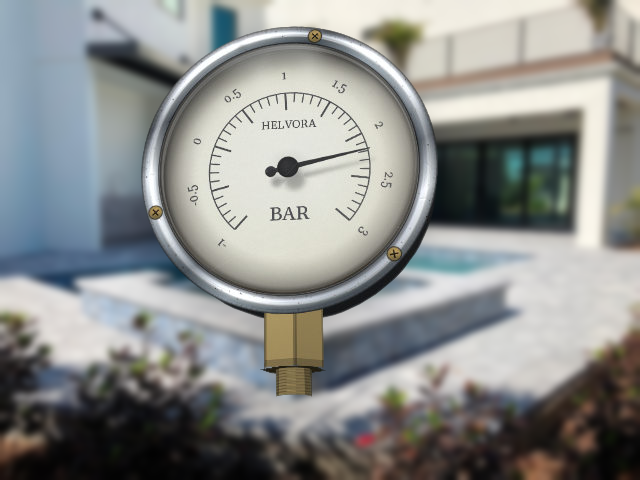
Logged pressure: 2.2bar
